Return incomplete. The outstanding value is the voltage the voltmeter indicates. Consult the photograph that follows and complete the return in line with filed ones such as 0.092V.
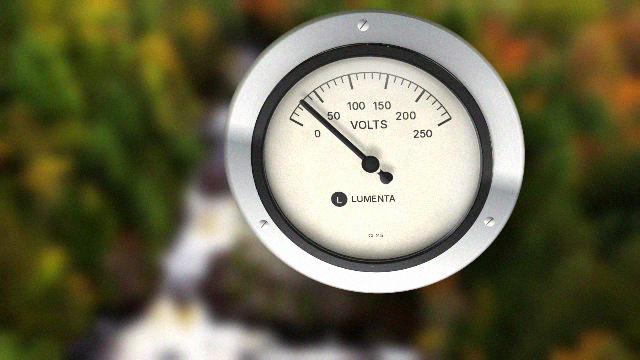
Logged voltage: 30V
